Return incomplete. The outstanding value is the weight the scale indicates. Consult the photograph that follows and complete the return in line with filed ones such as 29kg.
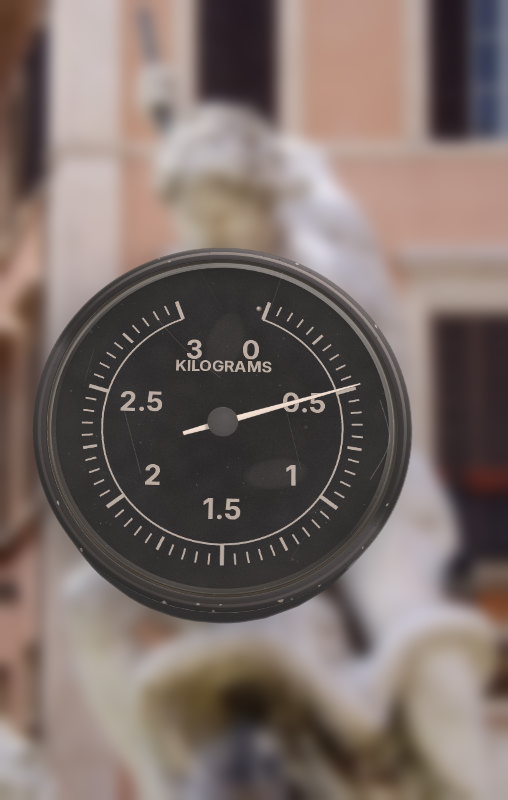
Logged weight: 0.5kg
